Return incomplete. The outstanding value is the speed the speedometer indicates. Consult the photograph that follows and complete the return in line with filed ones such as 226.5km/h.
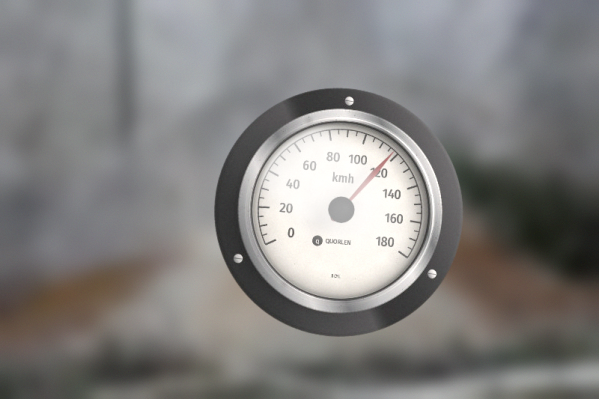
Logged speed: 117.5km/h
